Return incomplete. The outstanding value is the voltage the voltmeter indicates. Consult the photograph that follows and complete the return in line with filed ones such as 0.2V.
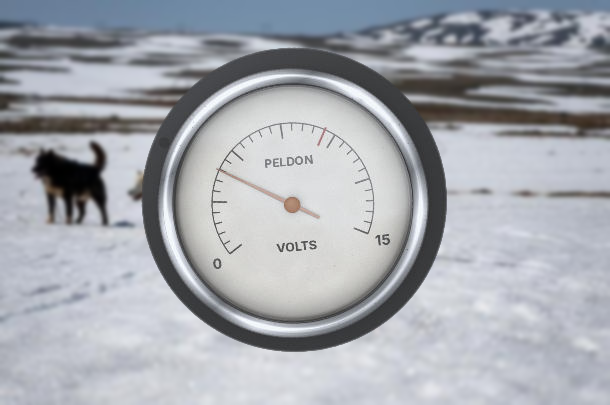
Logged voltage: 4V
